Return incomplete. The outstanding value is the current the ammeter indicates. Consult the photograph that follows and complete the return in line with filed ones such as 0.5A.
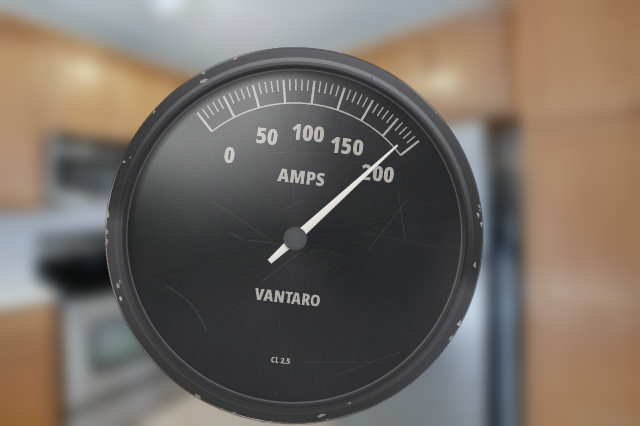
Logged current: 190A
